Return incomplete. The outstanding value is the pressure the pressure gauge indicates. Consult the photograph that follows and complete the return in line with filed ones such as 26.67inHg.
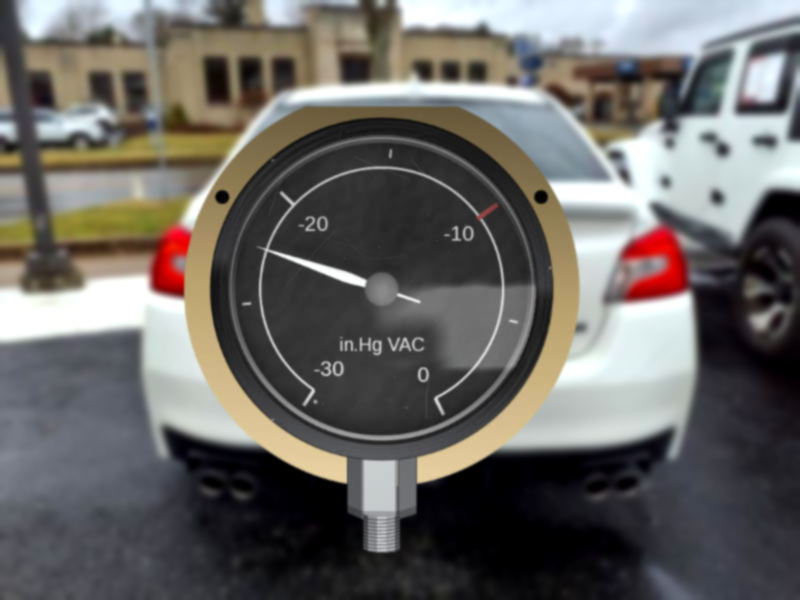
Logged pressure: -22.5inHg
